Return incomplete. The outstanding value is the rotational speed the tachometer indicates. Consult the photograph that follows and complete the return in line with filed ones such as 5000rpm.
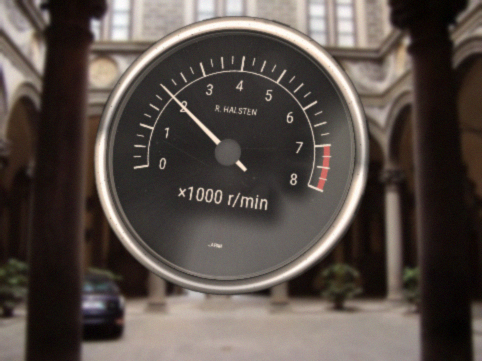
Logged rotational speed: 2000rpm
